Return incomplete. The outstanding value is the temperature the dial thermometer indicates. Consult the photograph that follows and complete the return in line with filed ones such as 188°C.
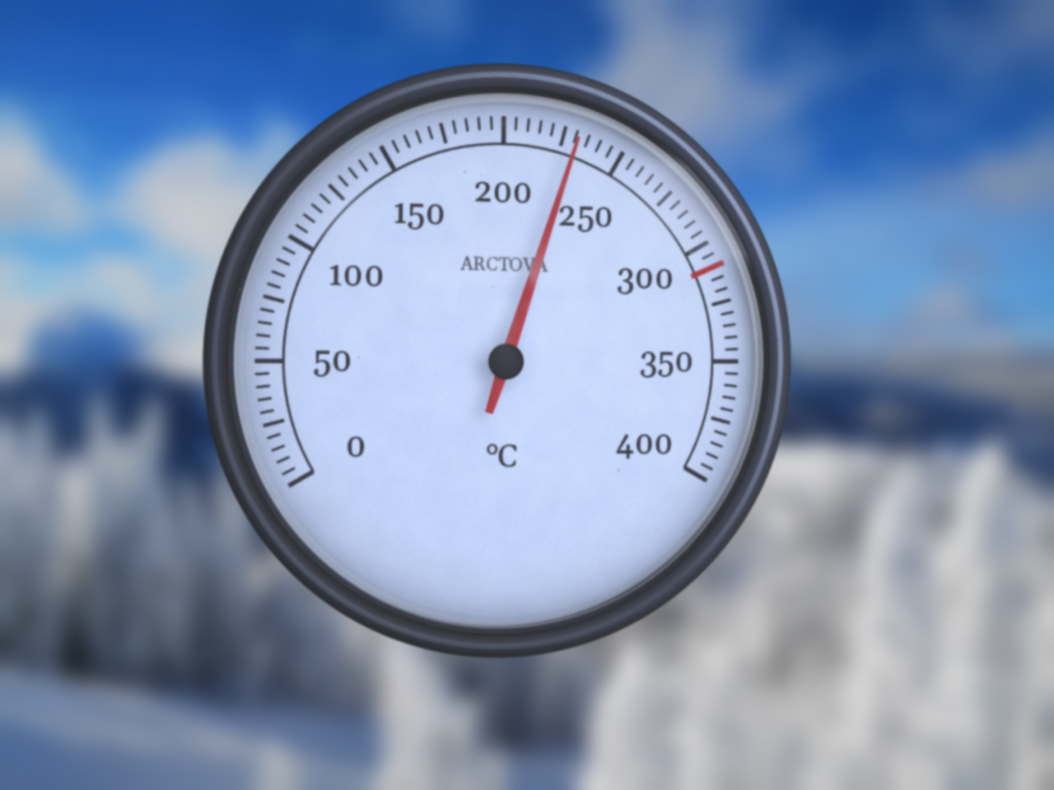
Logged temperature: 230°C
